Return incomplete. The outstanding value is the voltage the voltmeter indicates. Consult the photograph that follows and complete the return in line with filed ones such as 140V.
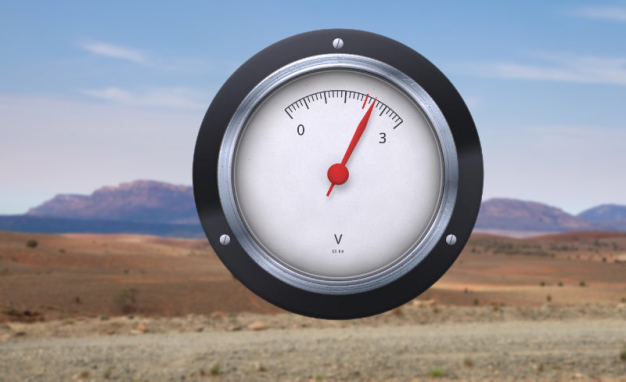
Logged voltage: 2.2V
